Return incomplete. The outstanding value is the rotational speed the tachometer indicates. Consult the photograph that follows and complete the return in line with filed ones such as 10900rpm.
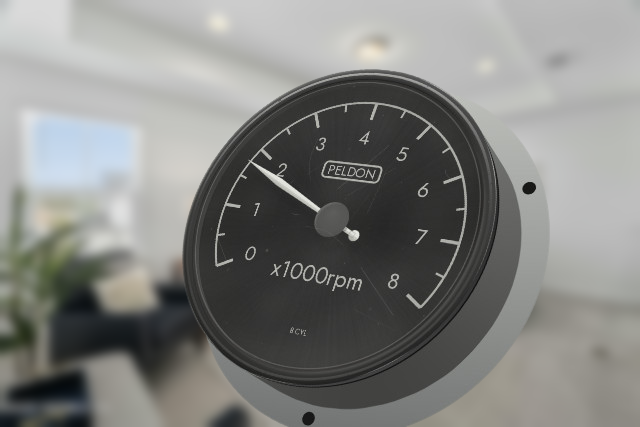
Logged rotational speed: 1750rpm
